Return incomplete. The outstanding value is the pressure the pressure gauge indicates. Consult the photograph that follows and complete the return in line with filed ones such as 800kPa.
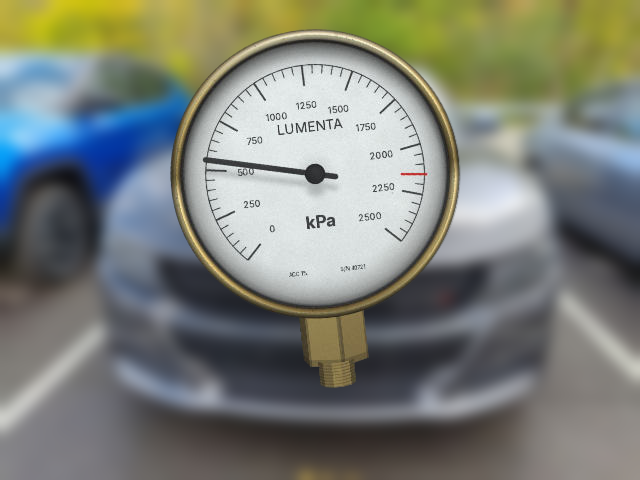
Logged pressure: 550kPa
